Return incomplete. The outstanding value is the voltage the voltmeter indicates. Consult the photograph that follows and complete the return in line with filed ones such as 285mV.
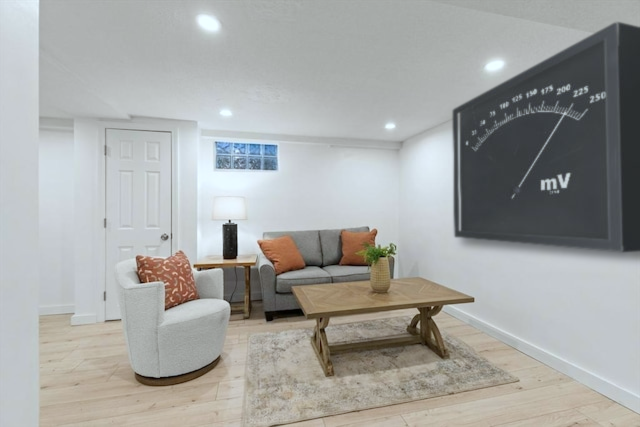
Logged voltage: 225mV
